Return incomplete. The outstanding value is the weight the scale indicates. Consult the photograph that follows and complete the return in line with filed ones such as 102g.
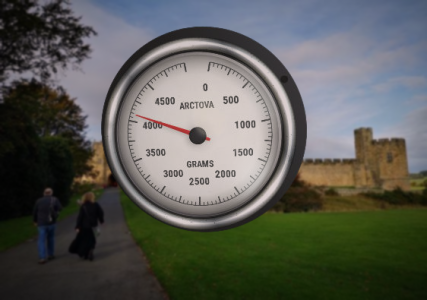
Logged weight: 4100g
